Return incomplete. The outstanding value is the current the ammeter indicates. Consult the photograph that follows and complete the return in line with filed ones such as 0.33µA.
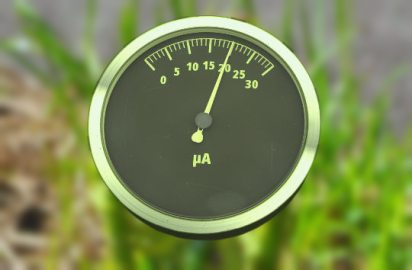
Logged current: 20µA
